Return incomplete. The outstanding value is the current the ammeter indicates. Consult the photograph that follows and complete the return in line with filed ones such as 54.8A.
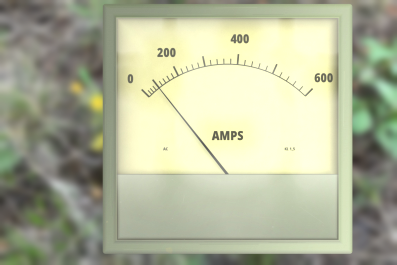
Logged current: 100A
